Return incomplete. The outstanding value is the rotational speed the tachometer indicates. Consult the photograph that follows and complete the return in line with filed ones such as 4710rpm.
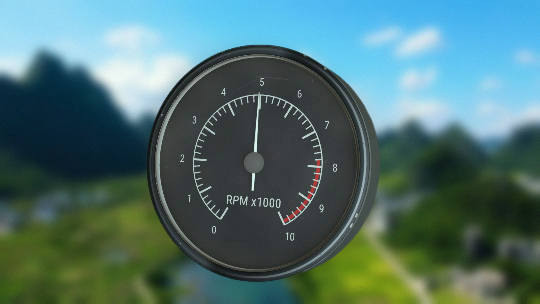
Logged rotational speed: 5000rpm
